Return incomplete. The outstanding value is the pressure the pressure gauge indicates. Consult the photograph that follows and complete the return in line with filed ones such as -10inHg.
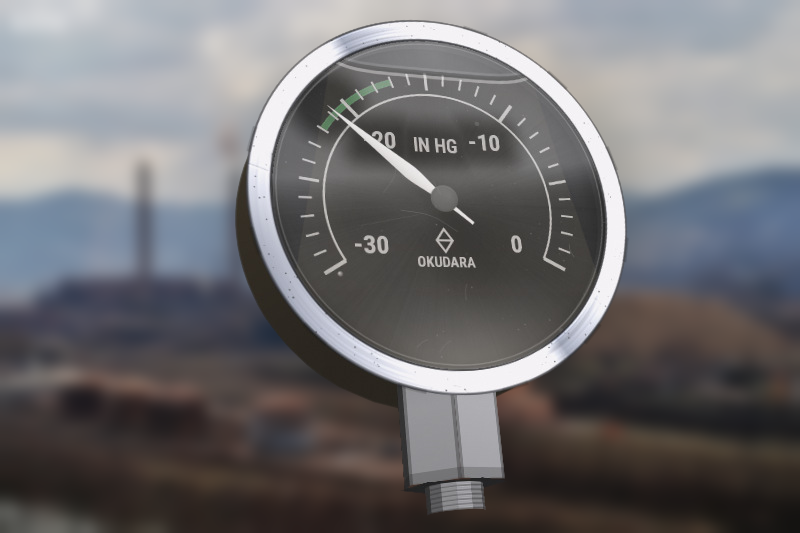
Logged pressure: -21inHg
